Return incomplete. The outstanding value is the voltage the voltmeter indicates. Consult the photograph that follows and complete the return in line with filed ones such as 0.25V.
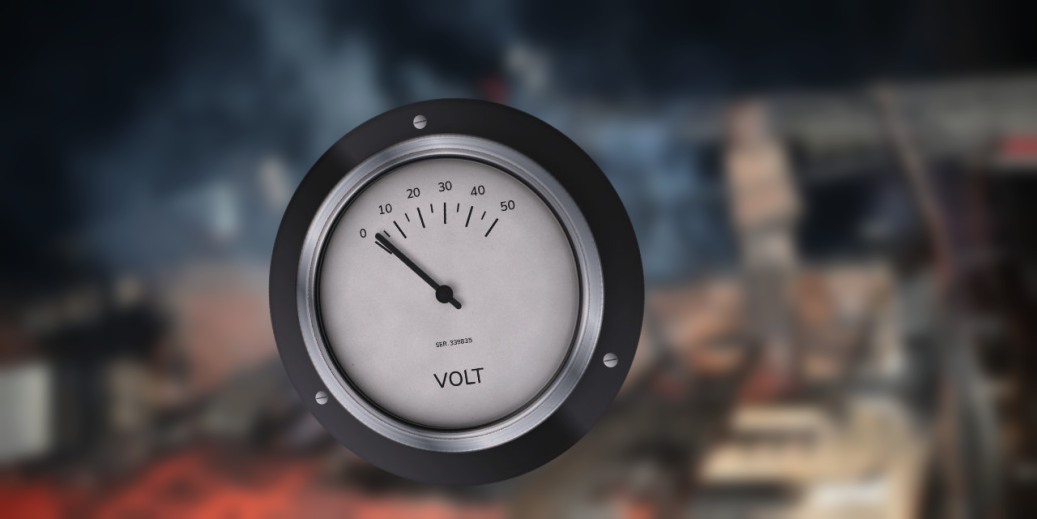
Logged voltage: 2.5V
